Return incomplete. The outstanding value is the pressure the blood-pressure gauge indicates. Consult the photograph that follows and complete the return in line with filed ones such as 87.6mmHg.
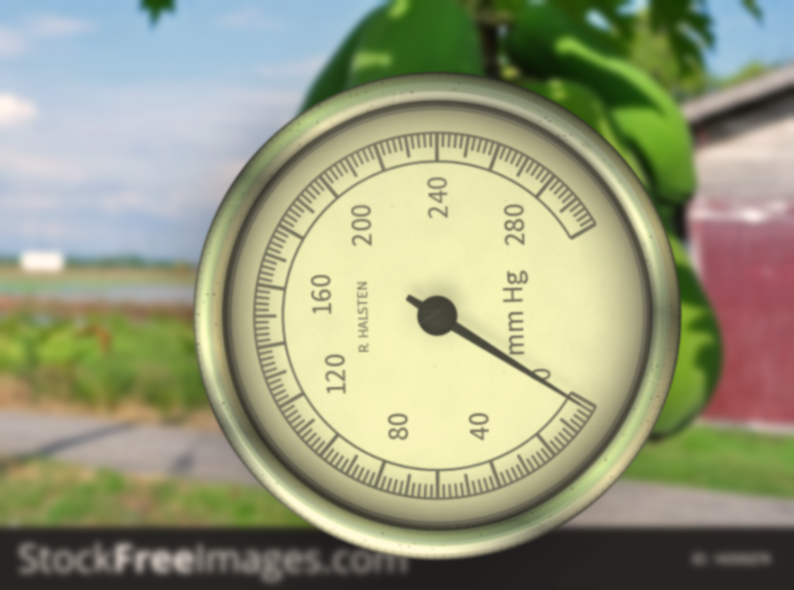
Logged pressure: 2mmHg
